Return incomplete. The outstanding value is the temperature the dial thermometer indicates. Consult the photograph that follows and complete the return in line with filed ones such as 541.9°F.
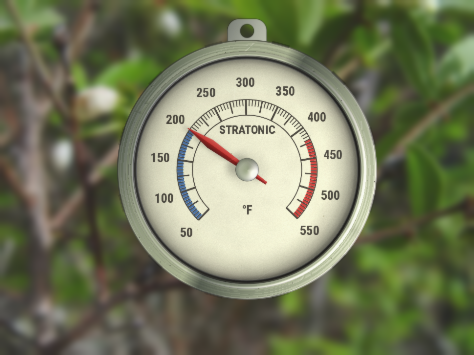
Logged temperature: 200°F
